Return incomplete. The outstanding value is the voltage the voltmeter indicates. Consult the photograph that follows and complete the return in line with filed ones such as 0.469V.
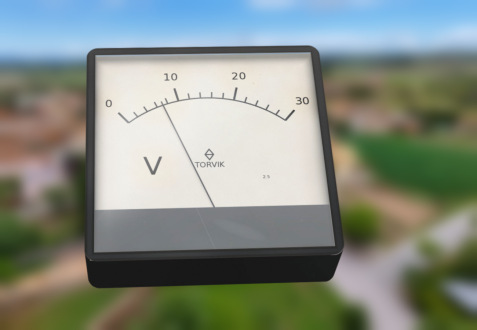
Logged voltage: 7V
